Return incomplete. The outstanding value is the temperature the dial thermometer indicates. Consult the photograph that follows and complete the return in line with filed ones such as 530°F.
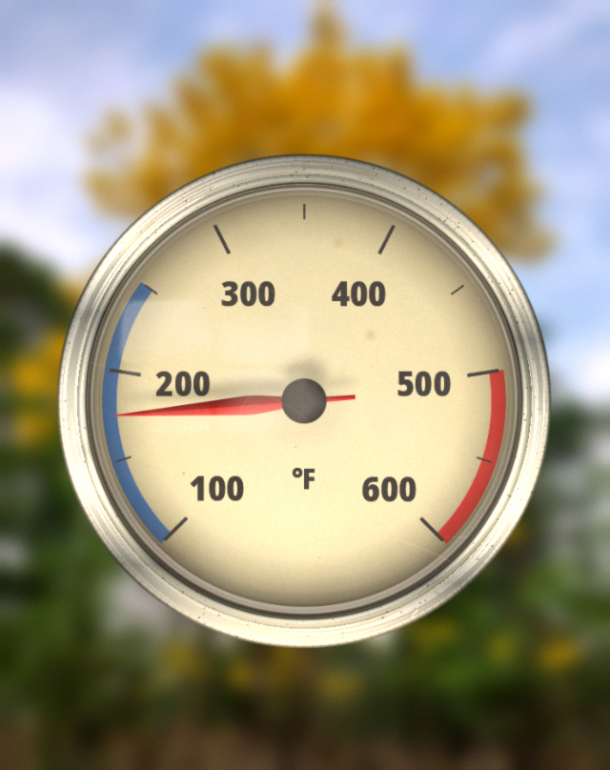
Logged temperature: 175°F
